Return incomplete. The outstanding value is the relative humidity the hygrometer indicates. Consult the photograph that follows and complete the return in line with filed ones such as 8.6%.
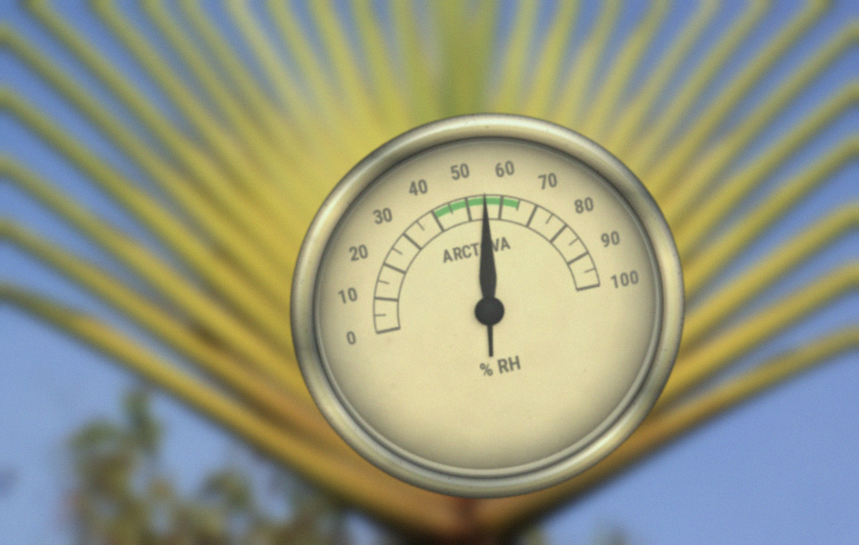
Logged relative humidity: 55%
